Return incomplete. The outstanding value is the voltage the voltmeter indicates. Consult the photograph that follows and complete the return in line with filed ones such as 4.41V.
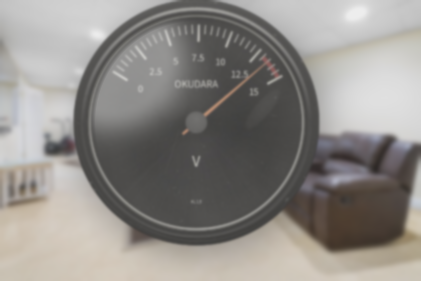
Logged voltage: 13.5V
